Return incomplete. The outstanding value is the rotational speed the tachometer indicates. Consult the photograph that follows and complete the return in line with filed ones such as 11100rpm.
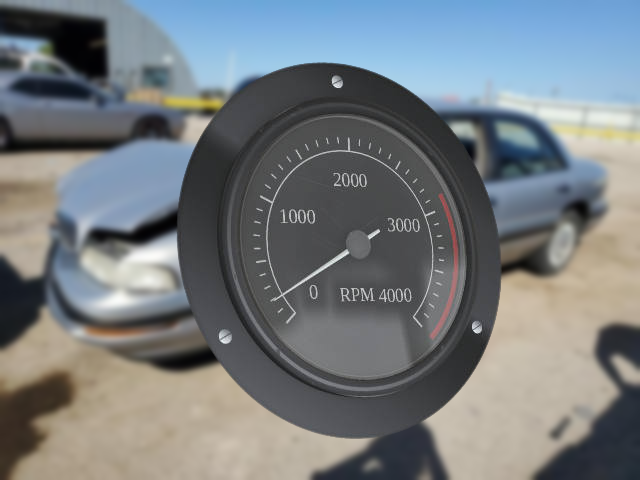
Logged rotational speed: 200rpm
